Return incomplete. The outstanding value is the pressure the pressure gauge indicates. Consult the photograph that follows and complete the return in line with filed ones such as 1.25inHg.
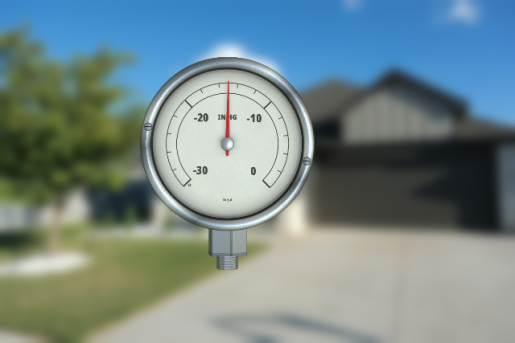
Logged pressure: -15inHg
